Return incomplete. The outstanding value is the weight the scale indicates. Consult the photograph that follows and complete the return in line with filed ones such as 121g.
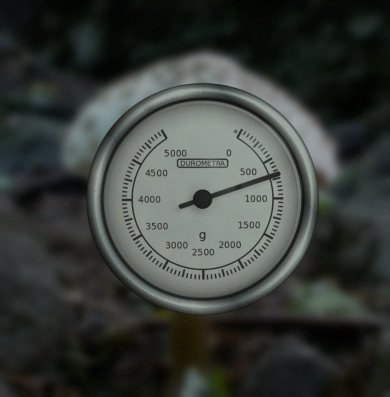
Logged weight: 700g
